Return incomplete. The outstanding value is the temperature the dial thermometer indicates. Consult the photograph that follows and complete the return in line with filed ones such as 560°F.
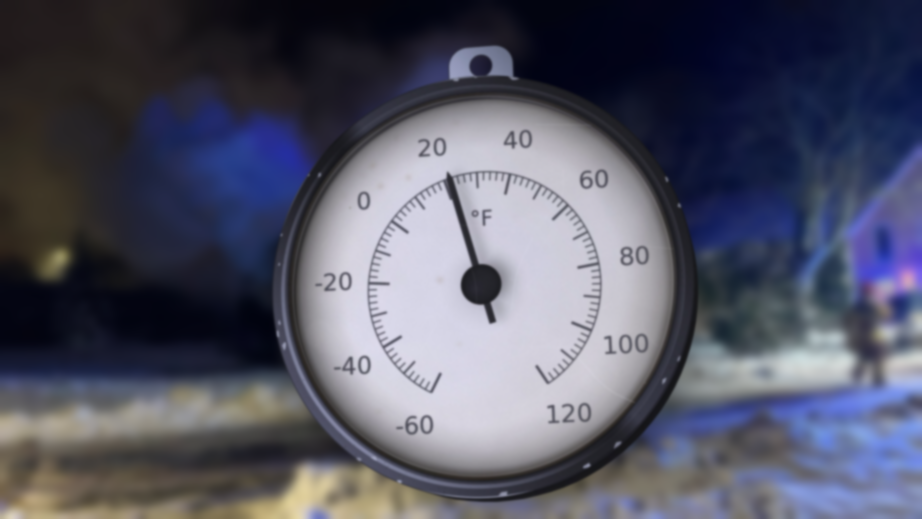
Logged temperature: 22°F
